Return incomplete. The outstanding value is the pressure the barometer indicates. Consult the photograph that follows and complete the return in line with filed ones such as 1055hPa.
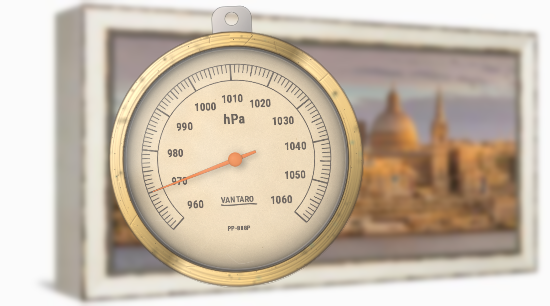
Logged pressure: 970hPa
